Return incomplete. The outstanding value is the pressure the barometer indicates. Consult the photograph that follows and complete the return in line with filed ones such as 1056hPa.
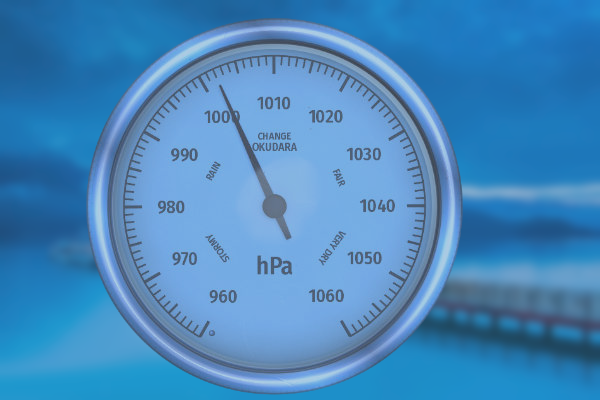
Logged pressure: 1002hPa
